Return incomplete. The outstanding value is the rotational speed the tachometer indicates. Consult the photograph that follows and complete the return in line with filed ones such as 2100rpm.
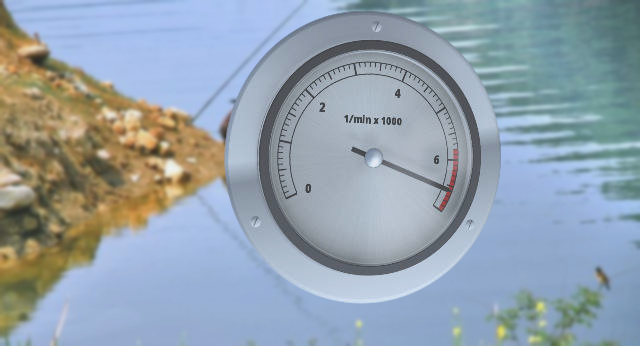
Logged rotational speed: 6600rpm
